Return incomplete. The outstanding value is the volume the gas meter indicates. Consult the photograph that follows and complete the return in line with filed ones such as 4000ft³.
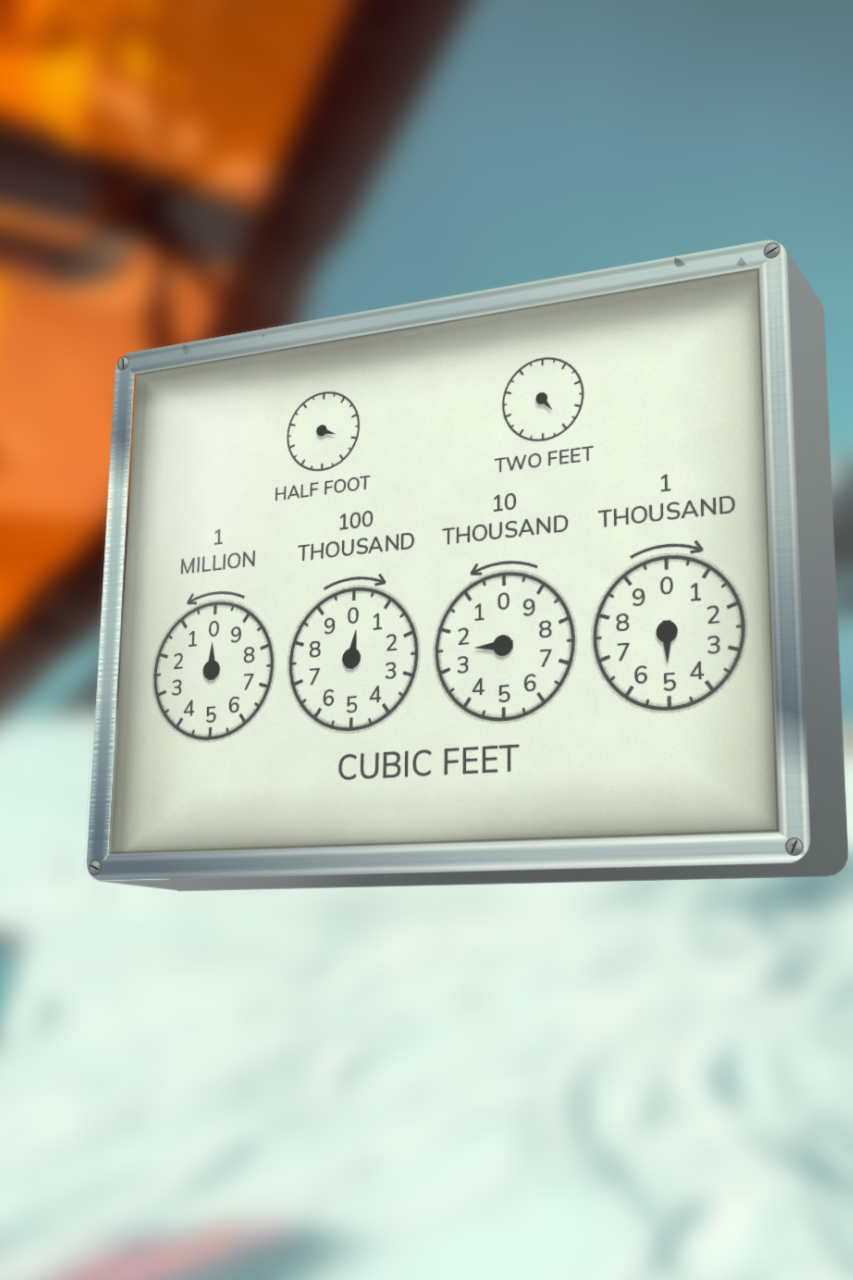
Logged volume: 2500ft³
